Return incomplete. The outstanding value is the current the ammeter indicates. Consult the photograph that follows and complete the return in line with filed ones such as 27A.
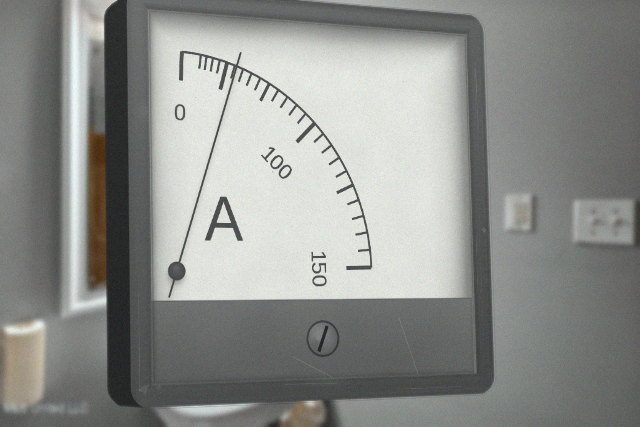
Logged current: 55A
